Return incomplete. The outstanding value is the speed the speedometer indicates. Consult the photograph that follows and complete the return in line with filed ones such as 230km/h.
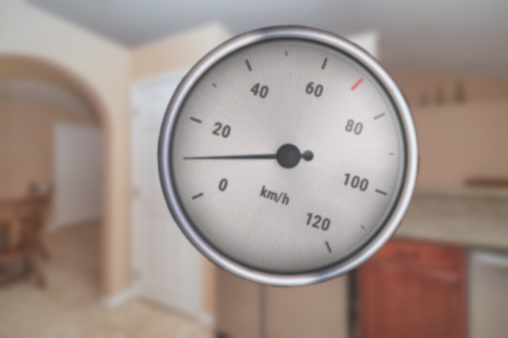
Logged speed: 10km/h
